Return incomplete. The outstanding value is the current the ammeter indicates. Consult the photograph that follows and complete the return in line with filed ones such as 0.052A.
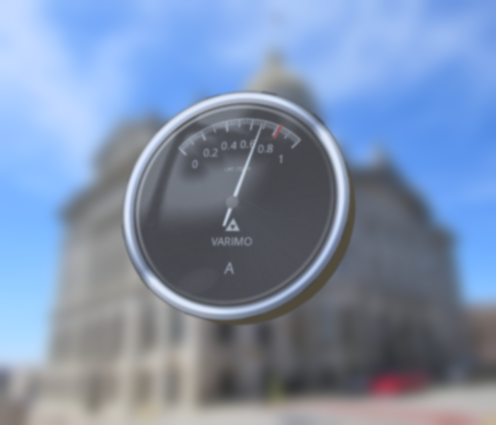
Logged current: 0.7A
